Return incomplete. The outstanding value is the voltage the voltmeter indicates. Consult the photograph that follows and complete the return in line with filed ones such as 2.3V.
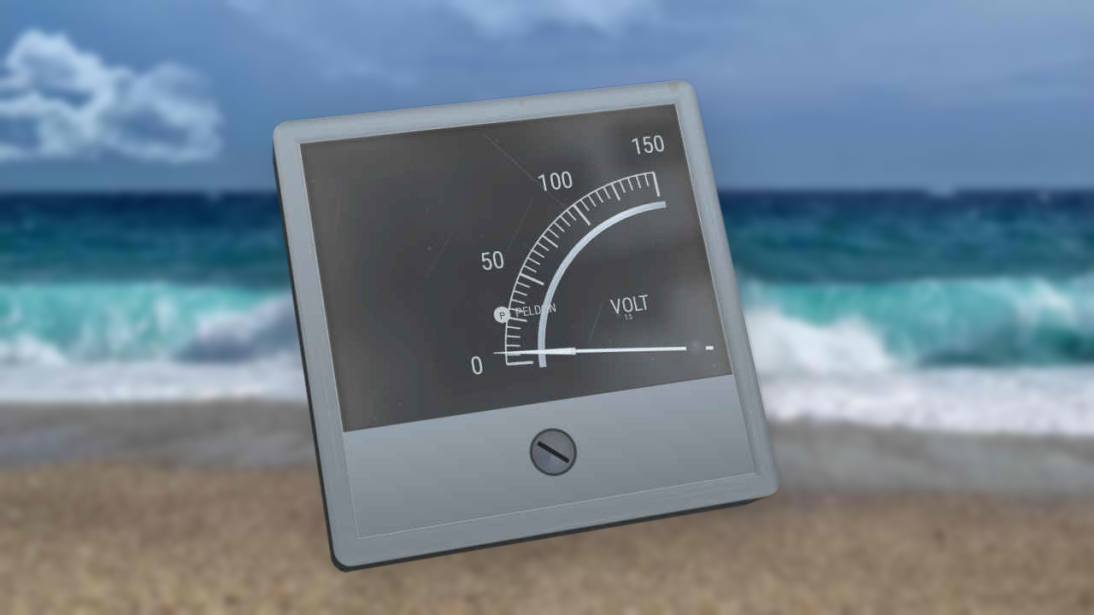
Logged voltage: 5V
